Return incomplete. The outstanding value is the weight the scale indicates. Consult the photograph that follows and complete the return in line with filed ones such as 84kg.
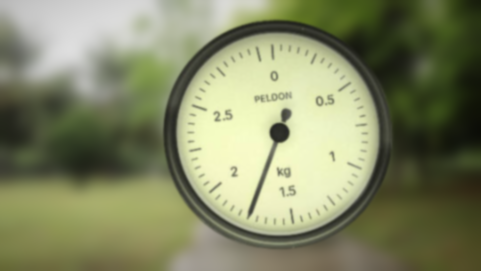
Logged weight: 1.75kg
